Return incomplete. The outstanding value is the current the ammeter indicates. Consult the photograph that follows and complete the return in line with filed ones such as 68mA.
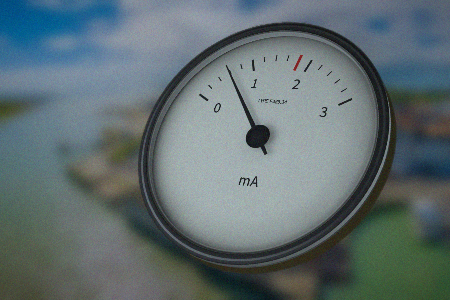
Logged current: 0.6mA
